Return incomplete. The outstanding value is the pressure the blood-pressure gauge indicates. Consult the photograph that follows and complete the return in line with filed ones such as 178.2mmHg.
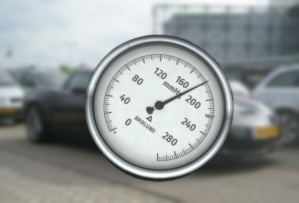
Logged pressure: 180mmHg
